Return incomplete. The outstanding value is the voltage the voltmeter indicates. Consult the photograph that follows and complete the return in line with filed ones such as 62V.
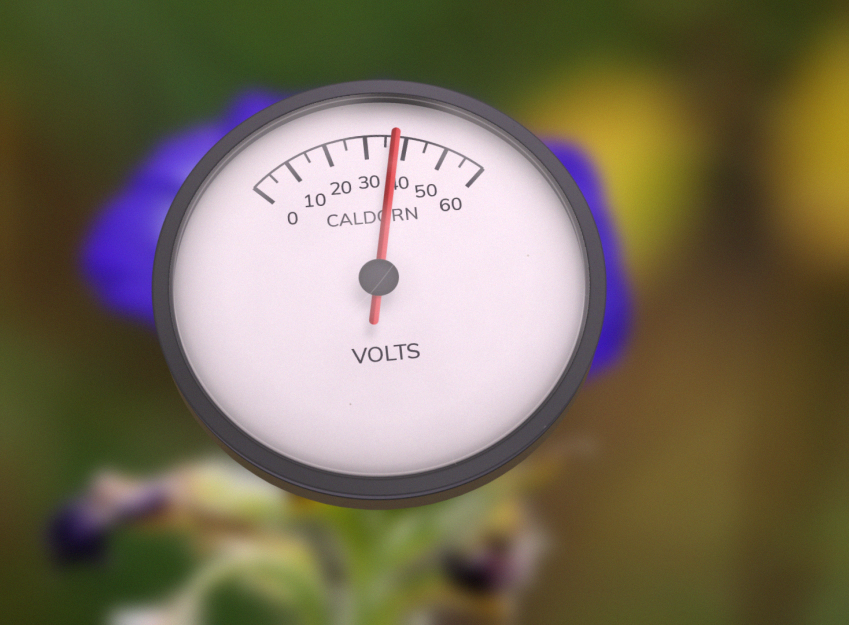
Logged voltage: 37.5V
